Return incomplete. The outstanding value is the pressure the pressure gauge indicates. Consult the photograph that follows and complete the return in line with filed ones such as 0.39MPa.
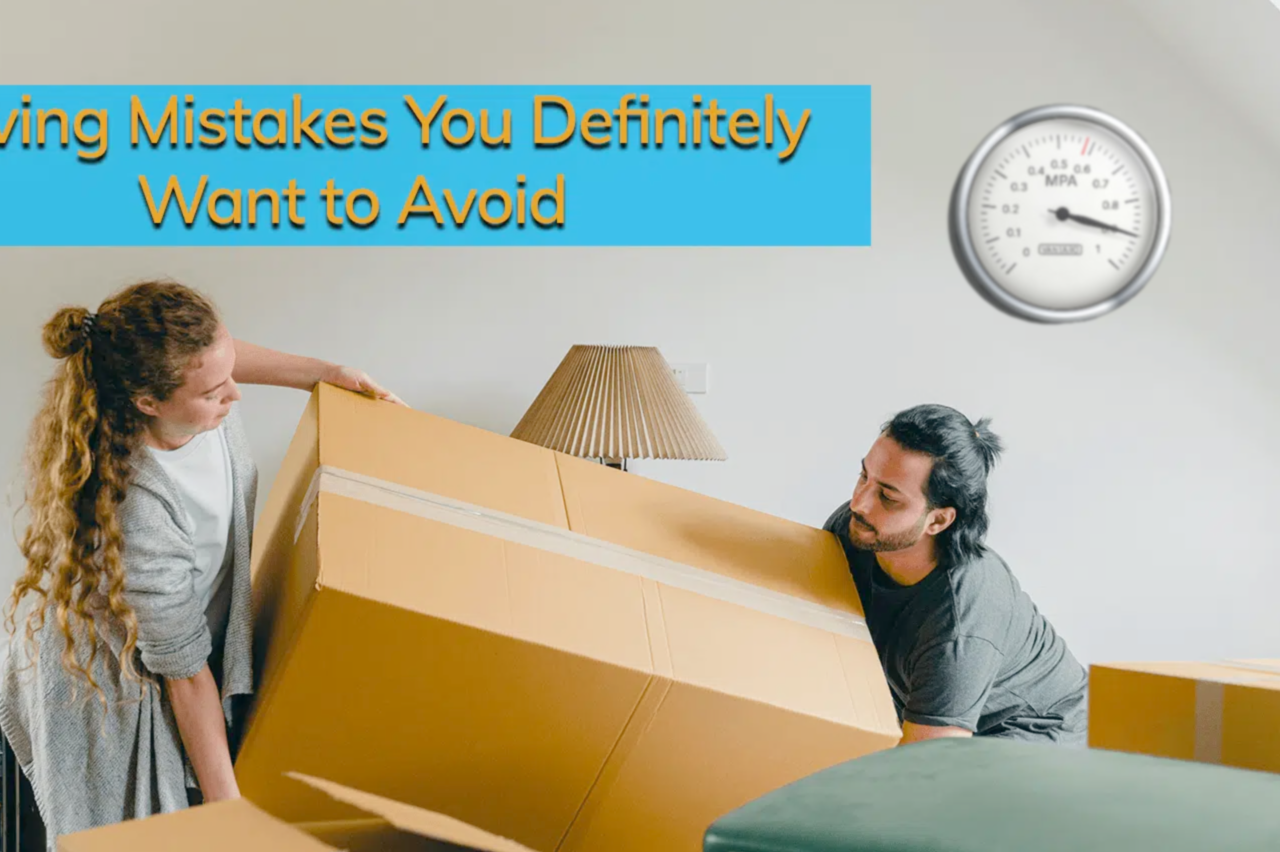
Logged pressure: 0.9MPa
